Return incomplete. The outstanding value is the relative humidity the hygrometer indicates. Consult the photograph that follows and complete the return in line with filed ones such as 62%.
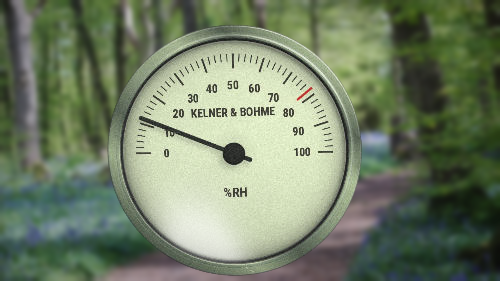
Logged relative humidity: 12%
